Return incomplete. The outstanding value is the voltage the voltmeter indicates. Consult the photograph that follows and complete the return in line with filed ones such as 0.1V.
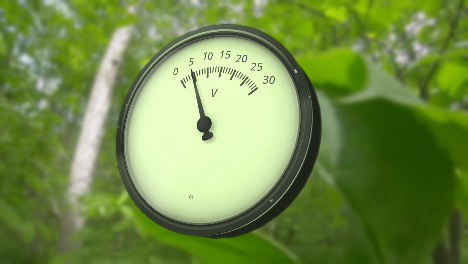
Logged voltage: 5V
